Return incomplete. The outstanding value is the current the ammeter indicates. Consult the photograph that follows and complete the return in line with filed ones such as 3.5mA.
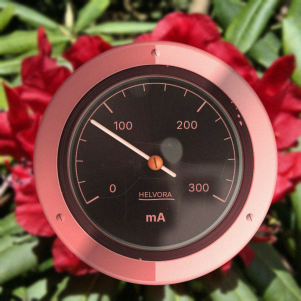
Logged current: 80mA
